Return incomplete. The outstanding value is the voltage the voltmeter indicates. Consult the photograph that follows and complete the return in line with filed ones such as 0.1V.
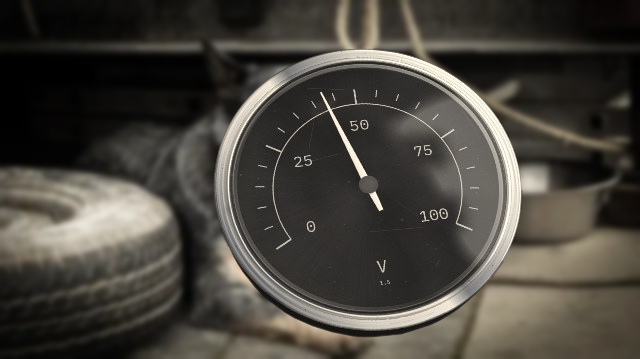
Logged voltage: 42.5V
